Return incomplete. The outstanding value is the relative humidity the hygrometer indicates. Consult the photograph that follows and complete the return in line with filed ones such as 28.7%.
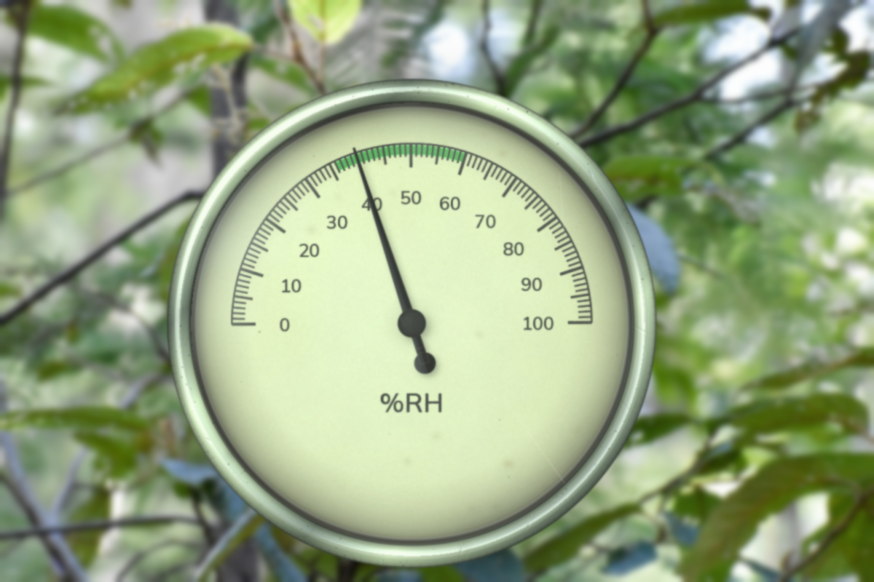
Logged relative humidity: 40%
